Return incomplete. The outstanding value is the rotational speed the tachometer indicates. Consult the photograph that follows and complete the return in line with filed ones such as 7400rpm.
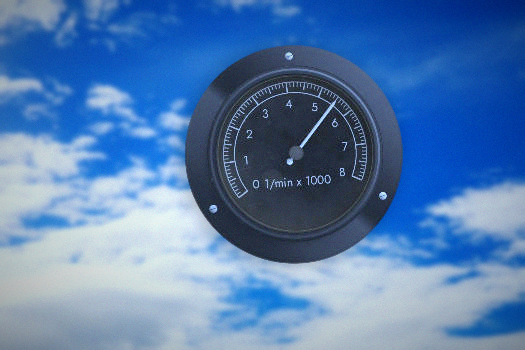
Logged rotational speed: 5500rpm
